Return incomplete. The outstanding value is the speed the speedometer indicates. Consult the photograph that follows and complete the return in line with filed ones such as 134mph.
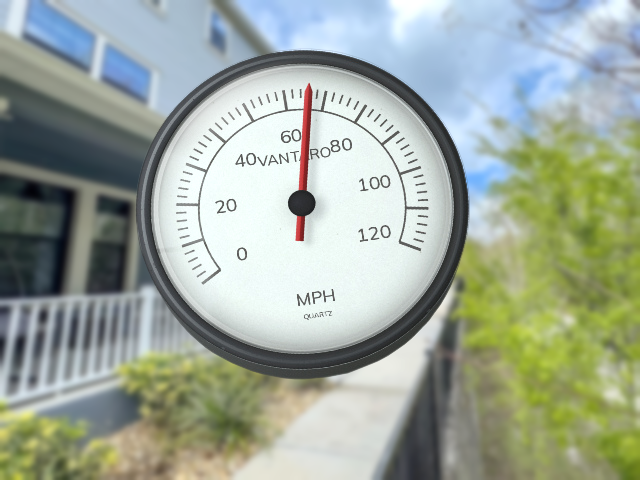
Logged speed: 66mph
